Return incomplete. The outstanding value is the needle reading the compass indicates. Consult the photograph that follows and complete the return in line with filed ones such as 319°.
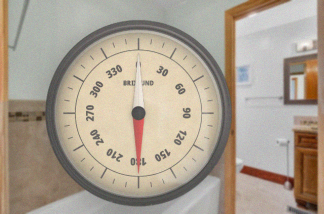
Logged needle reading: 180°
